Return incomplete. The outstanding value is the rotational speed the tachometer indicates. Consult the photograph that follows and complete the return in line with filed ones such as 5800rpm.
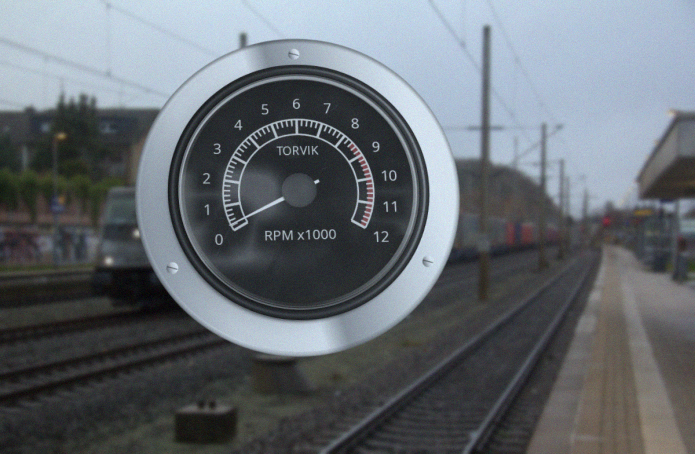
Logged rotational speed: 200rpm
